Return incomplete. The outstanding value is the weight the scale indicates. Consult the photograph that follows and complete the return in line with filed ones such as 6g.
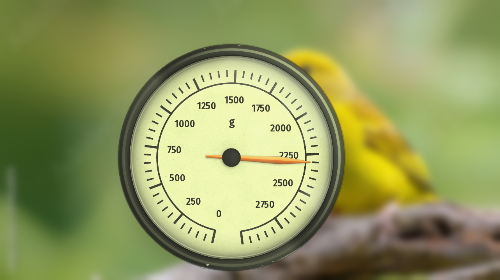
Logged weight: 2300g
